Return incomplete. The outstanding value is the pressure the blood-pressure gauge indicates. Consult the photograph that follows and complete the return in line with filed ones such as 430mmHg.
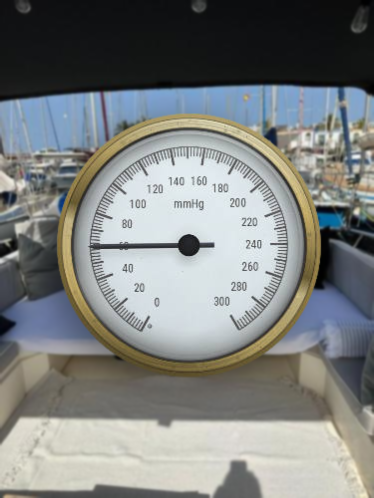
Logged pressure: 60mmHg
